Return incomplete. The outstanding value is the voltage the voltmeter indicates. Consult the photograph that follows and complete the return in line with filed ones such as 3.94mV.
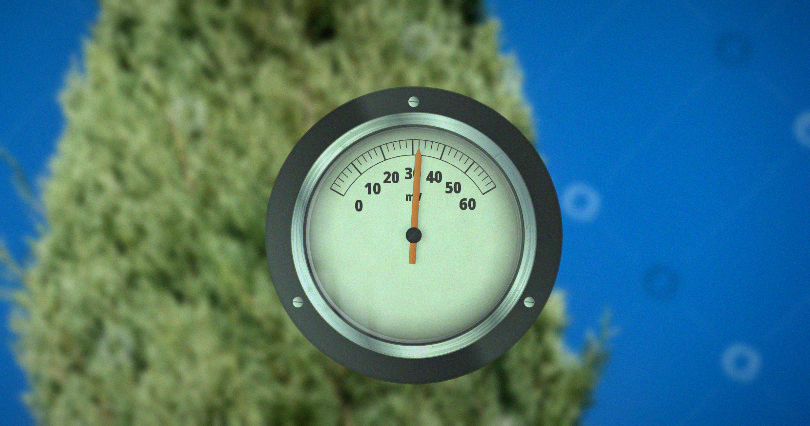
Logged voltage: 32mV
